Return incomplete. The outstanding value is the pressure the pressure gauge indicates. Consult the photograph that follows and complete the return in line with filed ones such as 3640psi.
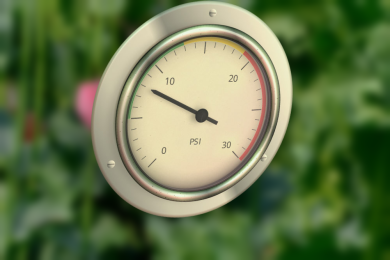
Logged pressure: 8psi
